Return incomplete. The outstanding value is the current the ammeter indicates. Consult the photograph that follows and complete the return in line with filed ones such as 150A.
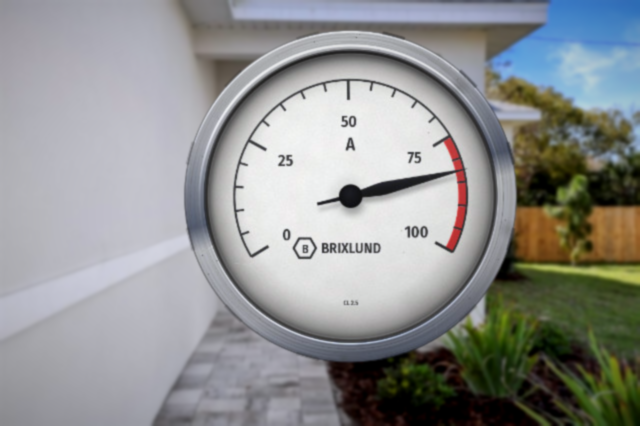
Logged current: 82.5A
